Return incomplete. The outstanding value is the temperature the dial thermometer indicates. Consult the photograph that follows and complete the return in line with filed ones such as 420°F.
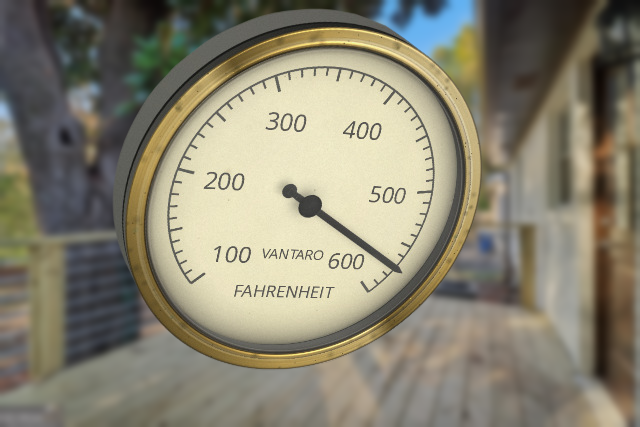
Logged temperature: 570°F
